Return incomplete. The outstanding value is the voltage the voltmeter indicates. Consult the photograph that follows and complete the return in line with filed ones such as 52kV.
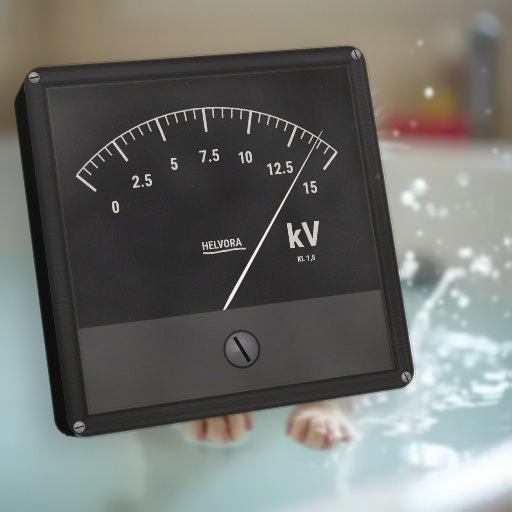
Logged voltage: 13.75kV
